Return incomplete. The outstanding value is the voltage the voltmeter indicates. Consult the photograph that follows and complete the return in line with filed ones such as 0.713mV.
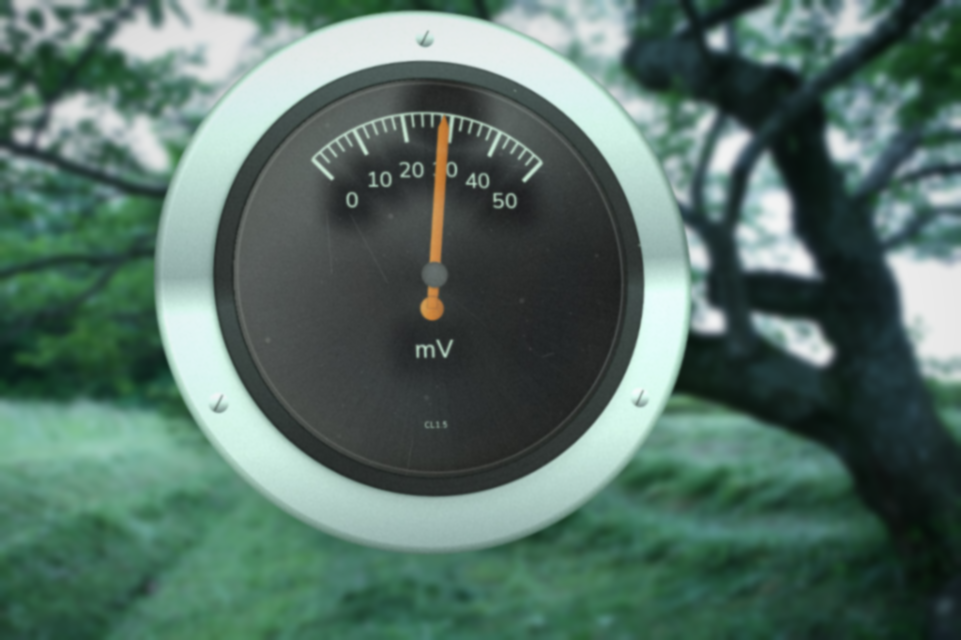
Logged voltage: 28mV
